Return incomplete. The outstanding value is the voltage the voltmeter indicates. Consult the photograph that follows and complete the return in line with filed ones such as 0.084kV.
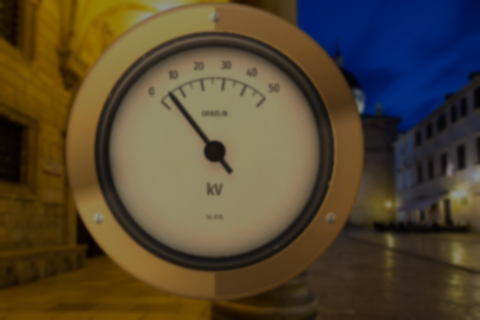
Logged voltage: 5kV
